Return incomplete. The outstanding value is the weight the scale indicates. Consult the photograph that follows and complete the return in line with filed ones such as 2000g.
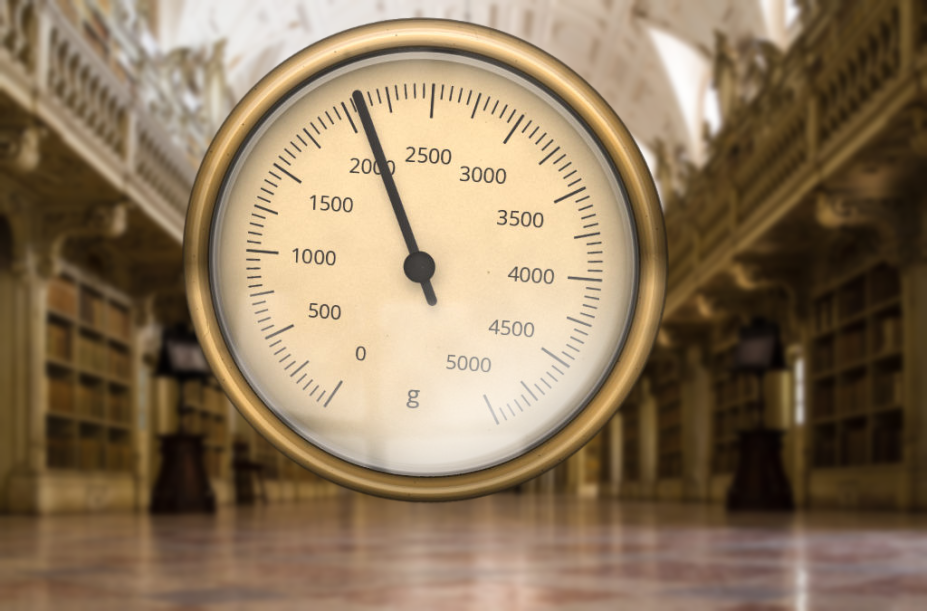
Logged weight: 2100g
